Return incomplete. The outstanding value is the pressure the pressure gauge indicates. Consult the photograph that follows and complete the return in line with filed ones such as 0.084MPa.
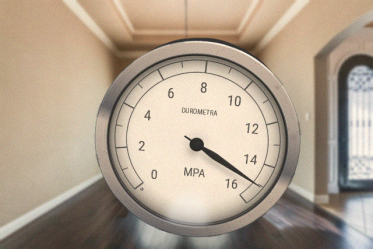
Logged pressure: 15MPa
